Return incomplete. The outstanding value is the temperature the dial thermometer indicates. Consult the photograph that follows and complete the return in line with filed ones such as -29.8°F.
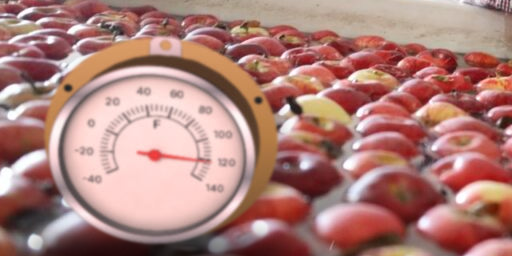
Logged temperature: 120°F
